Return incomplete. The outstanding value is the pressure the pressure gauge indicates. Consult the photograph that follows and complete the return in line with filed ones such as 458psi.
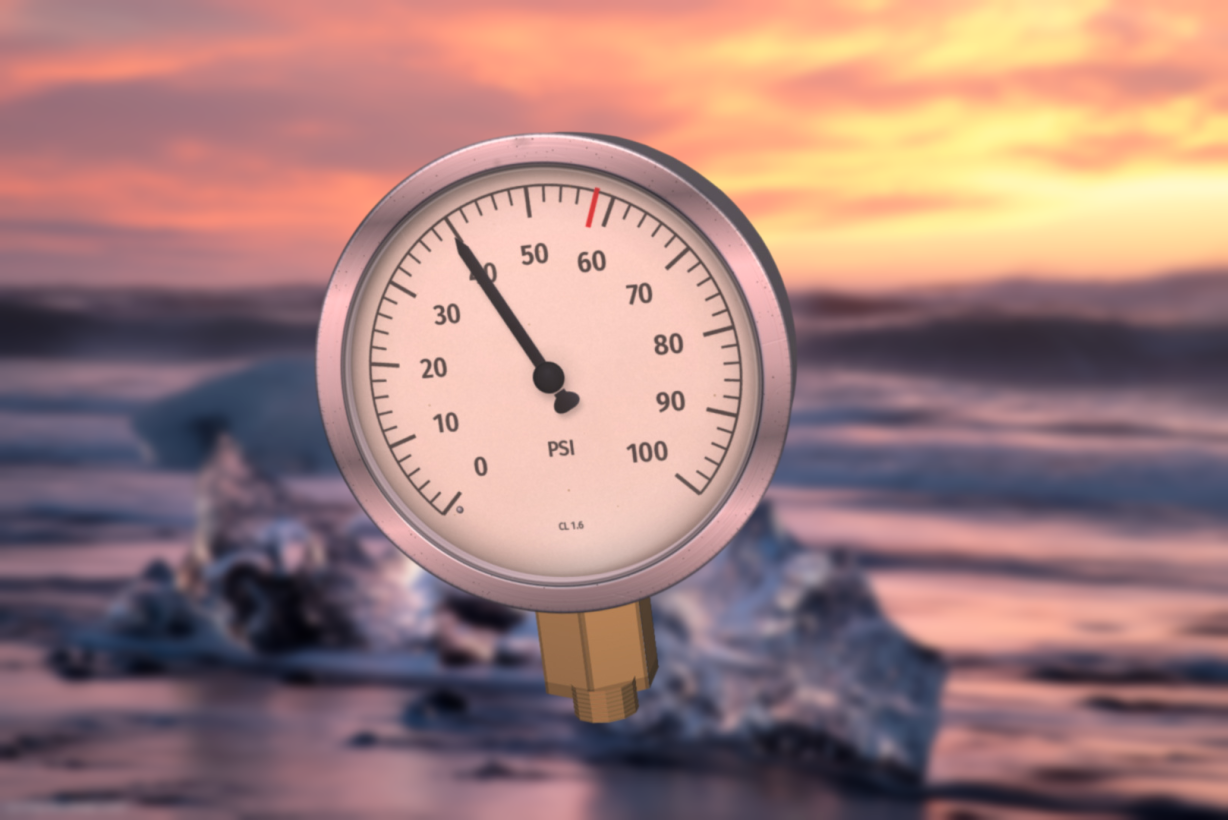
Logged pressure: 40psi
